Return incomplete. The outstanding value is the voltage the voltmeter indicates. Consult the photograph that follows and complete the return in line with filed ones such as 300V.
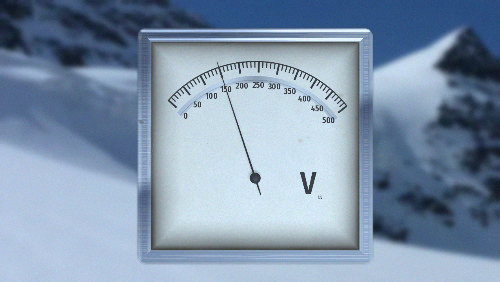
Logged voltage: 150V
